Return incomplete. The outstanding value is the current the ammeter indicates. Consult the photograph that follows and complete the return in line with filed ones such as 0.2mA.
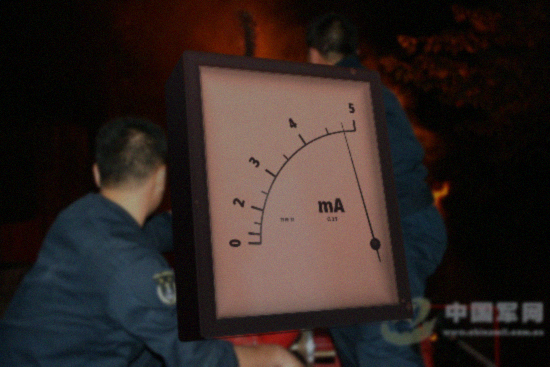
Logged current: 4.75mA
